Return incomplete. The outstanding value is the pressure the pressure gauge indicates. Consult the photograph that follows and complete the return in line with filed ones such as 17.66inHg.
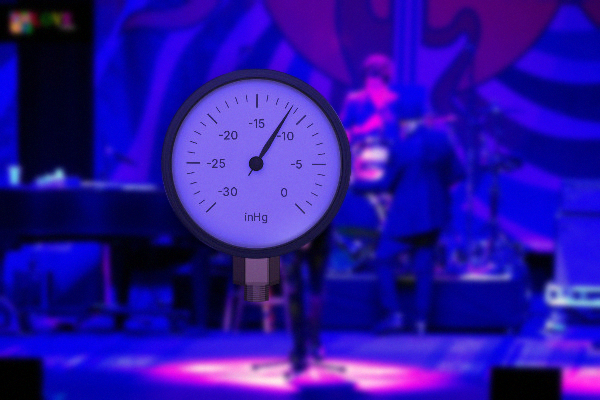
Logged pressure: -11.5inHg
